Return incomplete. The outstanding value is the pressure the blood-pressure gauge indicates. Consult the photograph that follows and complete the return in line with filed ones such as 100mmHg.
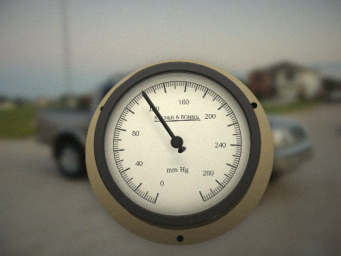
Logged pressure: 120mmHg
